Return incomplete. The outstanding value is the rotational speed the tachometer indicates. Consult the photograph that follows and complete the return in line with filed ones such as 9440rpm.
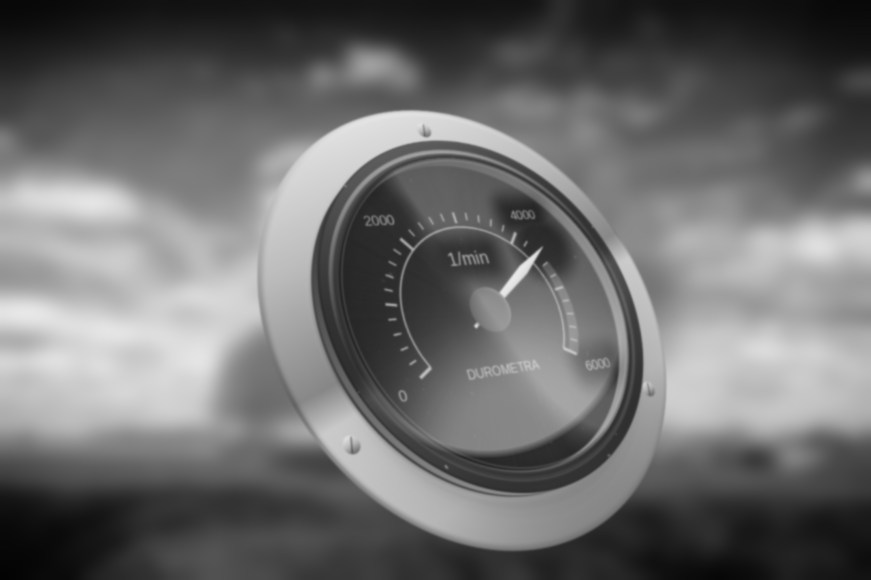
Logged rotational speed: 4400rpm
